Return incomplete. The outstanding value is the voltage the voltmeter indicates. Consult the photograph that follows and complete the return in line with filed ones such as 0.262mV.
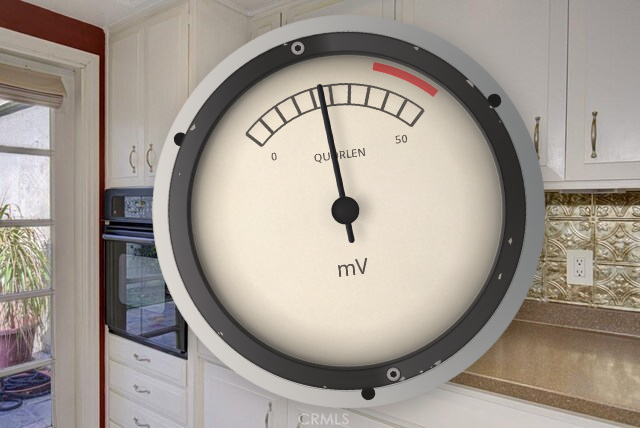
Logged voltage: 22.5mV
